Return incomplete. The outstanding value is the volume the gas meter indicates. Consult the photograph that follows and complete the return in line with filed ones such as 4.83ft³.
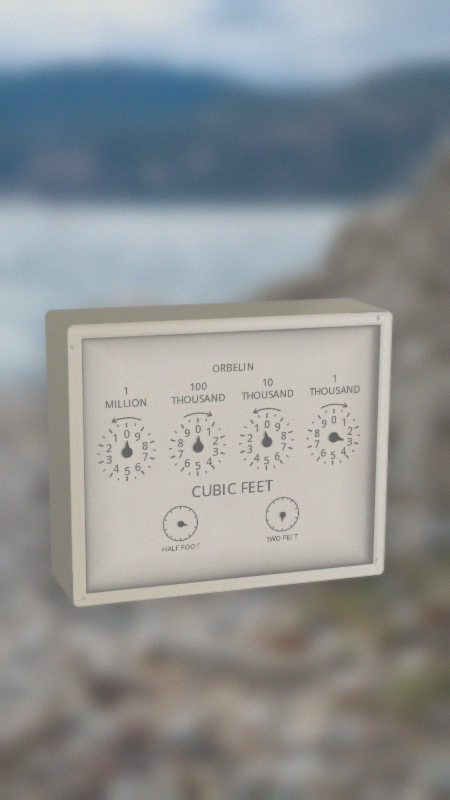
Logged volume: 300ft³
